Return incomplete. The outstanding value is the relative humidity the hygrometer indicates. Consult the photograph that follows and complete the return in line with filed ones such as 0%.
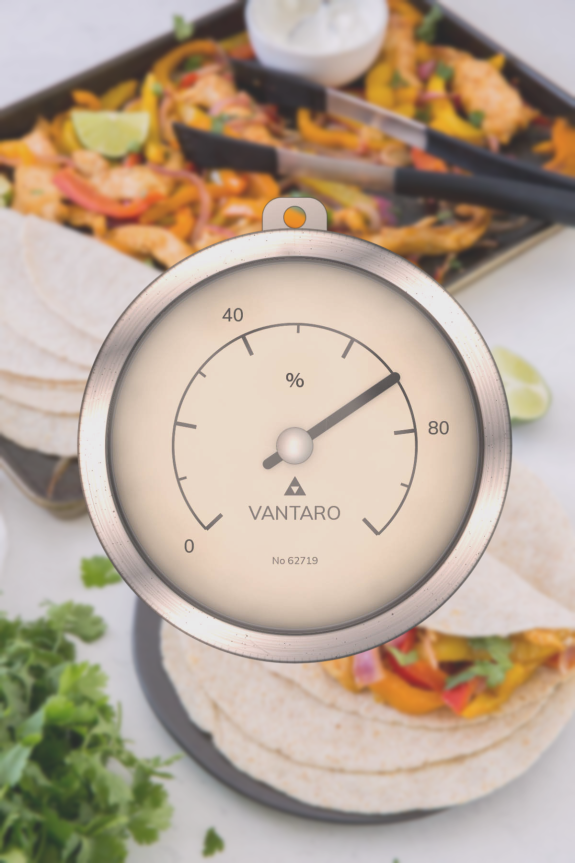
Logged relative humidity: 70%
